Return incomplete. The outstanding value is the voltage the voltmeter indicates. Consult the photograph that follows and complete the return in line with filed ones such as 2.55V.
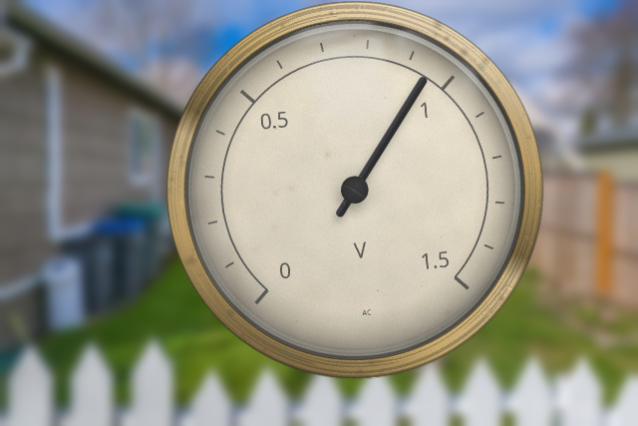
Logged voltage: 0.95V
